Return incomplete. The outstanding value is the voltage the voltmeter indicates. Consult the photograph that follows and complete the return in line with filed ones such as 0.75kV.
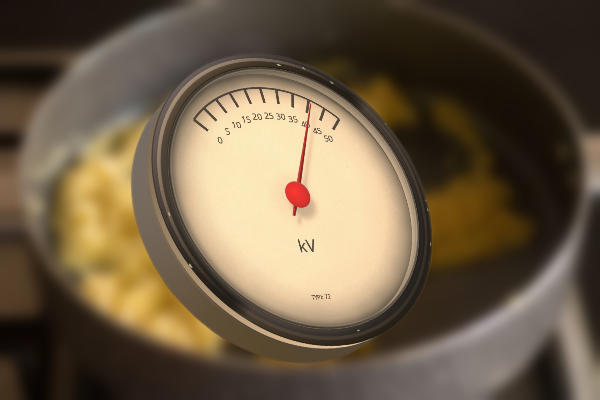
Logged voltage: 40kV
